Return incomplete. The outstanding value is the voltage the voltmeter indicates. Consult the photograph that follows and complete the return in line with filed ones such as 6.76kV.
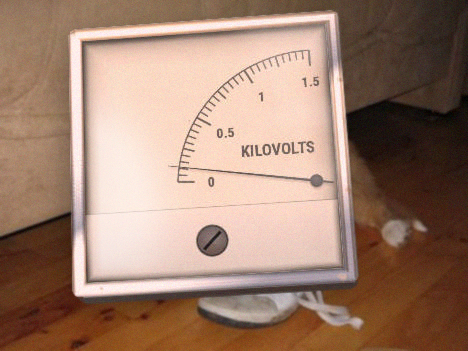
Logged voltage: 0.1kV
